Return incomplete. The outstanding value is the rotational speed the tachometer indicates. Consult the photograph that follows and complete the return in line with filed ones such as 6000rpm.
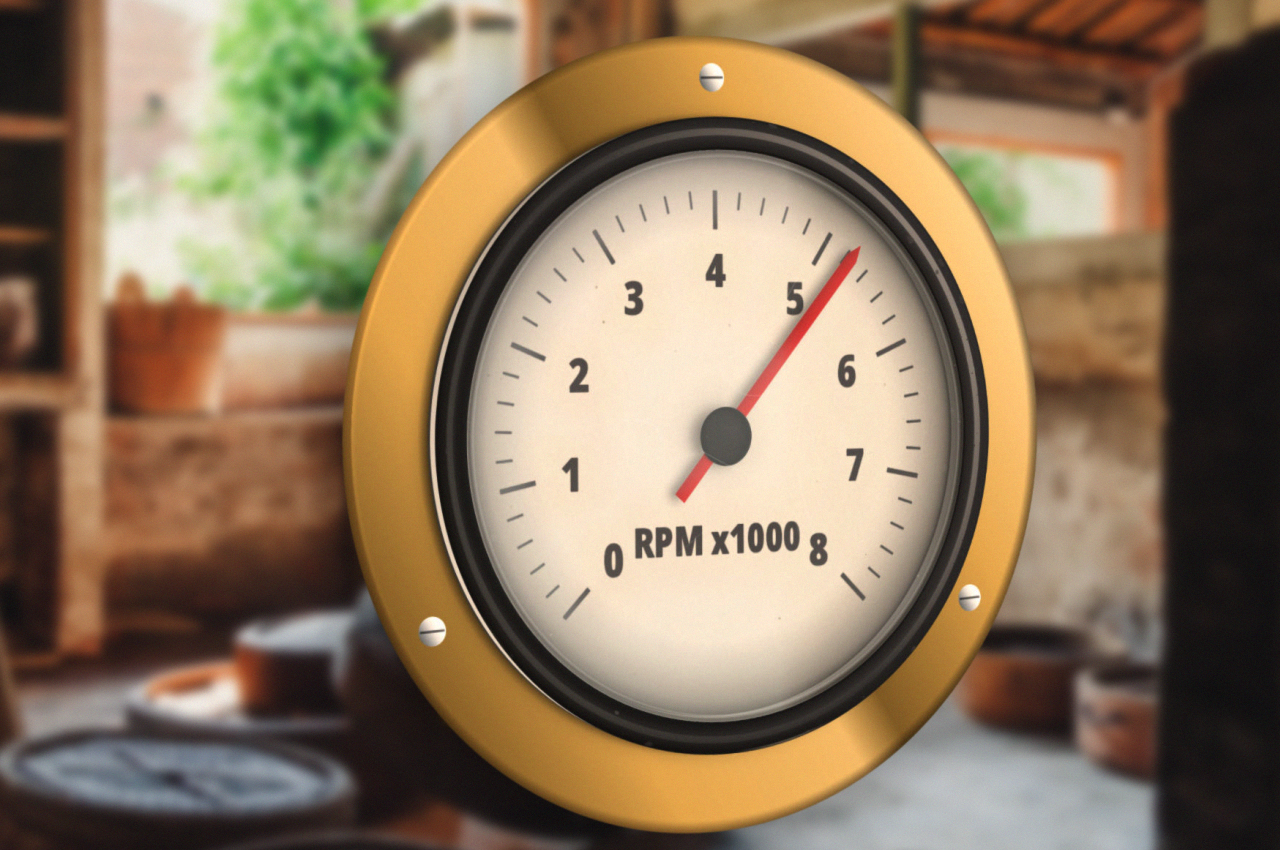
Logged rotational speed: 5200rpm
